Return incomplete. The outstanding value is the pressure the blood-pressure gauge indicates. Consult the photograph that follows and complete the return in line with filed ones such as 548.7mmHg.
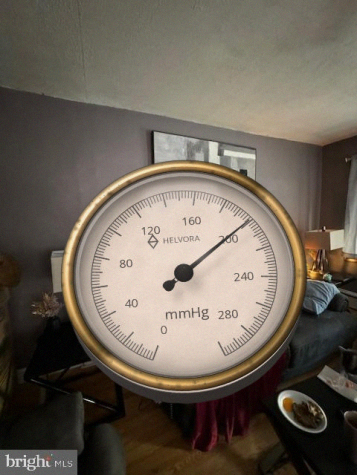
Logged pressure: 200mmHg
